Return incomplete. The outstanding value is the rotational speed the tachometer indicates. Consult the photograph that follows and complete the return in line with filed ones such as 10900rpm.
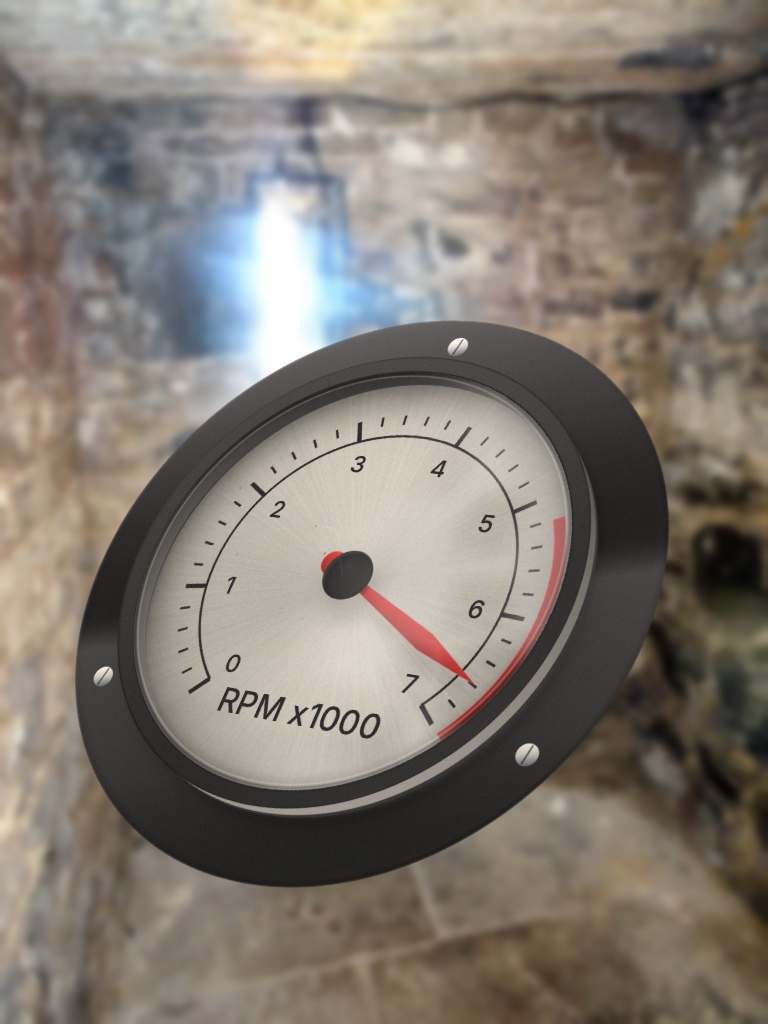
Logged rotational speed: 6600rpm
